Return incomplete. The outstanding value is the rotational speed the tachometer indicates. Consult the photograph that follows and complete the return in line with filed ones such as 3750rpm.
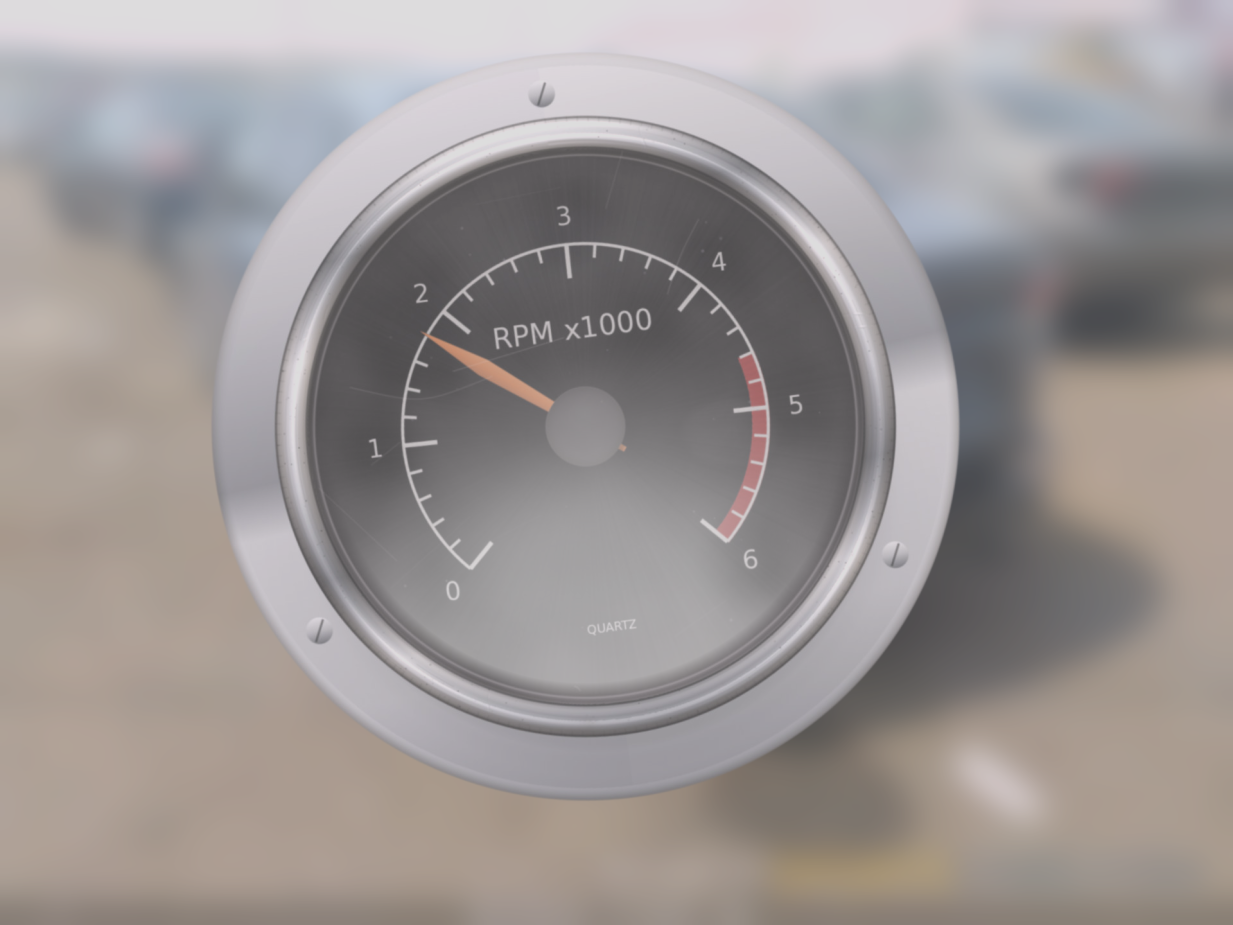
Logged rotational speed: 1800rpm
